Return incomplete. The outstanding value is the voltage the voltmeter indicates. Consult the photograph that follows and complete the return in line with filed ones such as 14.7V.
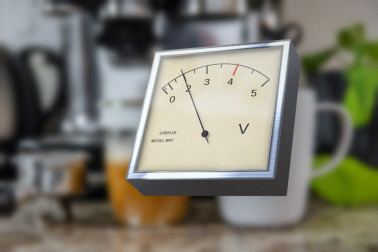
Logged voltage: 2V
